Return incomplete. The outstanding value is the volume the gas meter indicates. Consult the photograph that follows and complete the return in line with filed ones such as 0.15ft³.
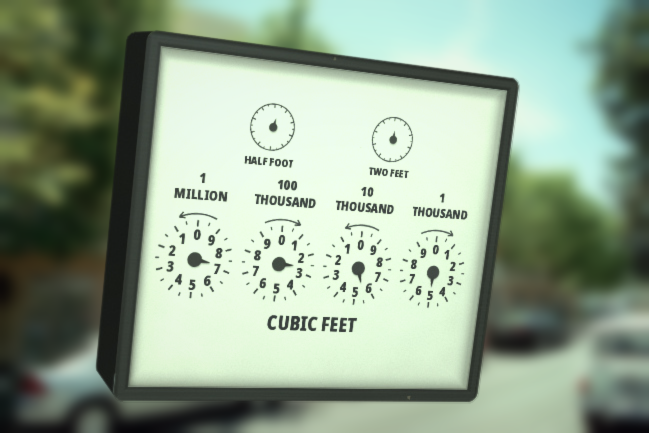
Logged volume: 725500ft³
